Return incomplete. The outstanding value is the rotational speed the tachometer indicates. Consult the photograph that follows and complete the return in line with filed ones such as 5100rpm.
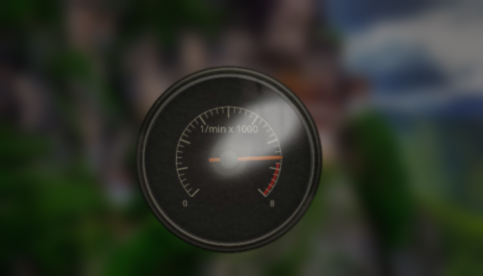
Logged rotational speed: 6600rpm
